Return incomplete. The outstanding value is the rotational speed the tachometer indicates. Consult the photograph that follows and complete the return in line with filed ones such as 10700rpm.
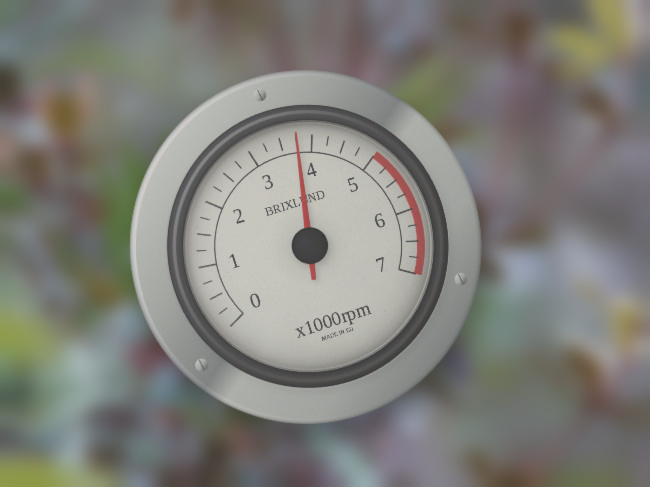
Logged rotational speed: 3750rpm
